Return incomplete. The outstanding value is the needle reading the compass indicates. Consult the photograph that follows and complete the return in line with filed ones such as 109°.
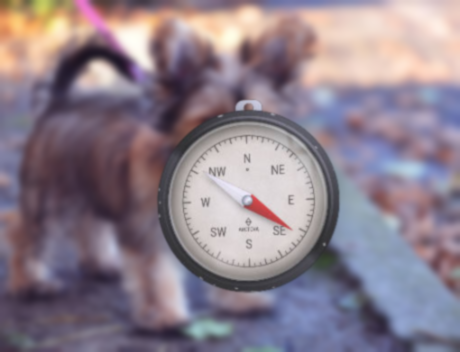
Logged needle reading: 125°
